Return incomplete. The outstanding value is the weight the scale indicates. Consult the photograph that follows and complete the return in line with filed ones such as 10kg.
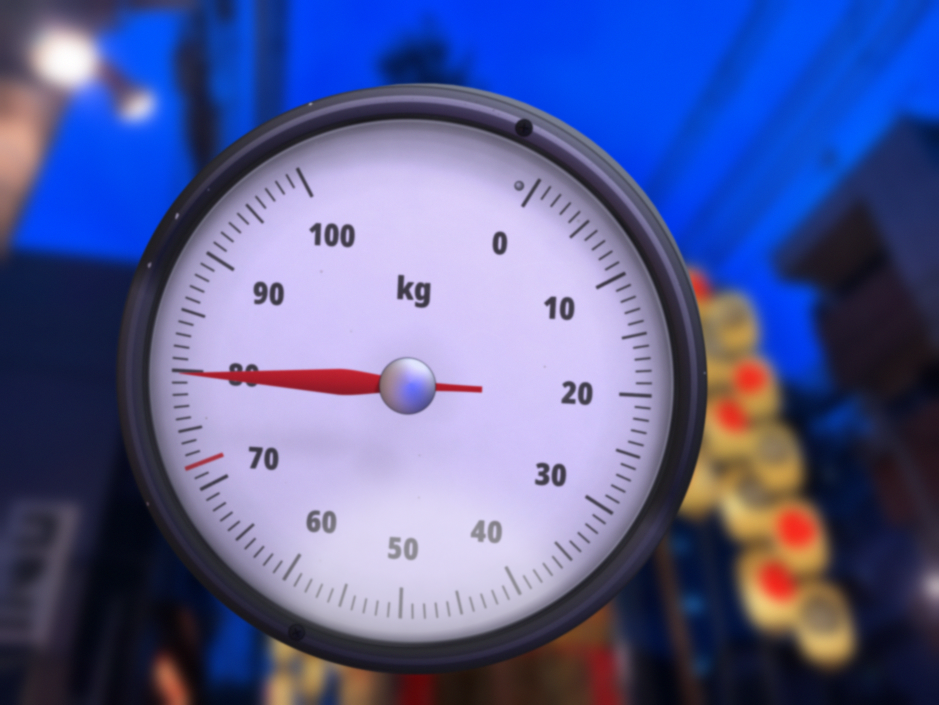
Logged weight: 80kg
